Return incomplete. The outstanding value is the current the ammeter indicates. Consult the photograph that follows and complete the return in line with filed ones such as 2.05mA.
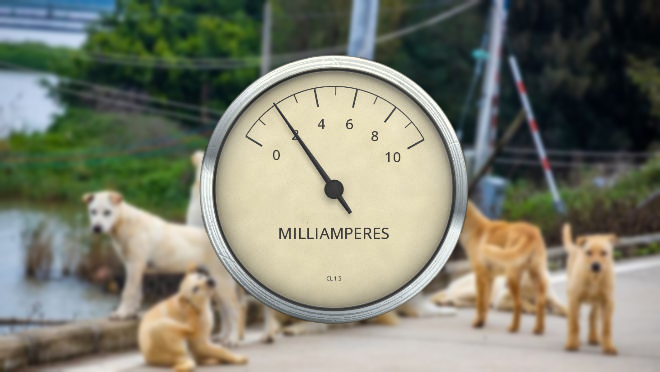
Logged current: 2mA
